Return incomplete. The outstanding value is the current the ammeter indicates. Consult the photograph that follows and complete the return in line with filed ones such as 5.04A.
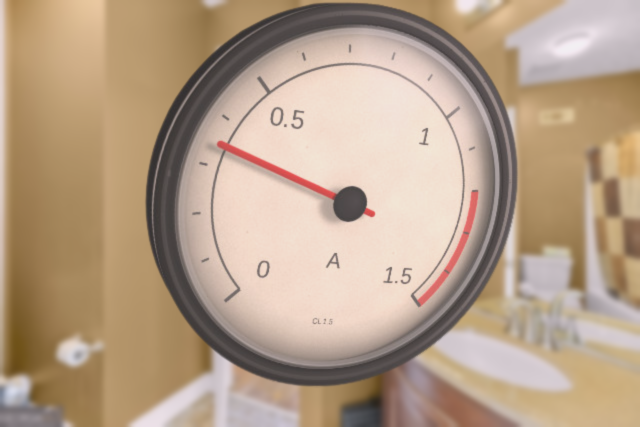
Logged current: 0.35A
